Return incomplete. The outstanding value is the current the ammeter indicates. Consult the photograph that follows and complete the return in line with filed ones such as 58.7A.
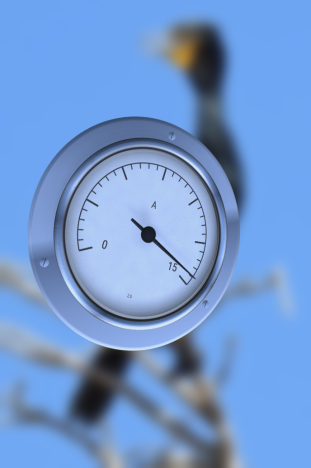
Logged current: 14.5A
